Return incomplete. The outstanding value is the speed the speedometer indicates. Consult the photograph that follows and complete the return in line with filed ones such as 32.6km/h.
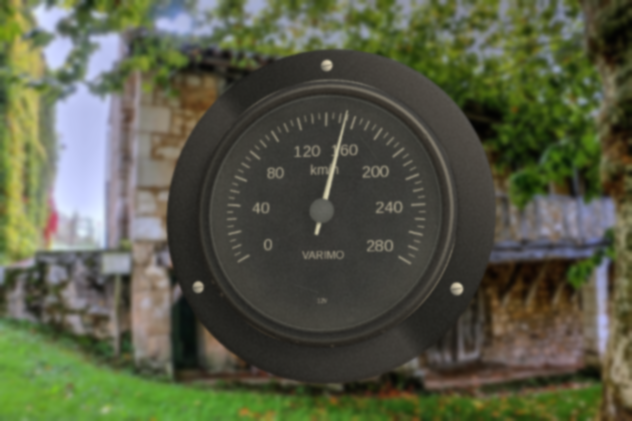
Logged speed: 155km/h
